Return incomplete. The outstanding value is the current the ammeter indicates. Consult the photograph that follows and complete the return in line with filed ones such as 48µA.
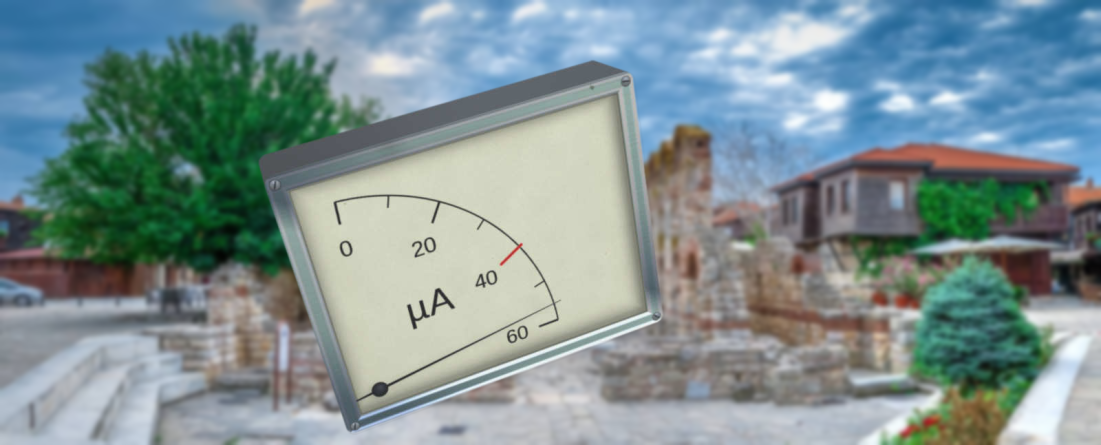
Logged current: 55µA
